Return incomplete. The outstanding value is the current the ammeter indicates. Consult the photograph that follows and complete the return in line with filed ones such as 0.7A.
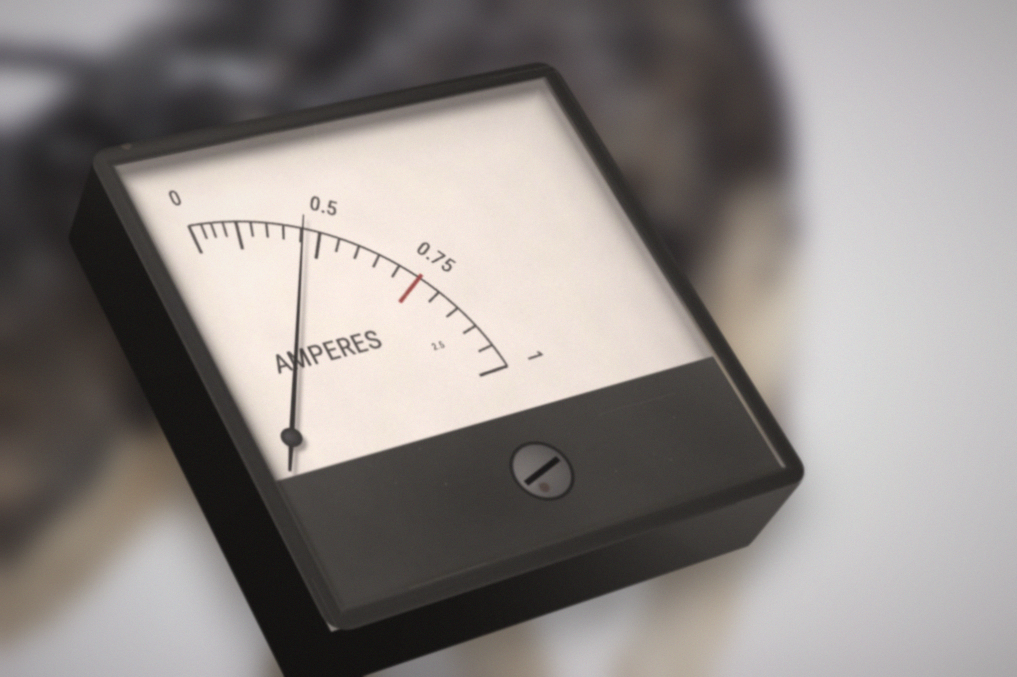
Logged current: 0.45A
